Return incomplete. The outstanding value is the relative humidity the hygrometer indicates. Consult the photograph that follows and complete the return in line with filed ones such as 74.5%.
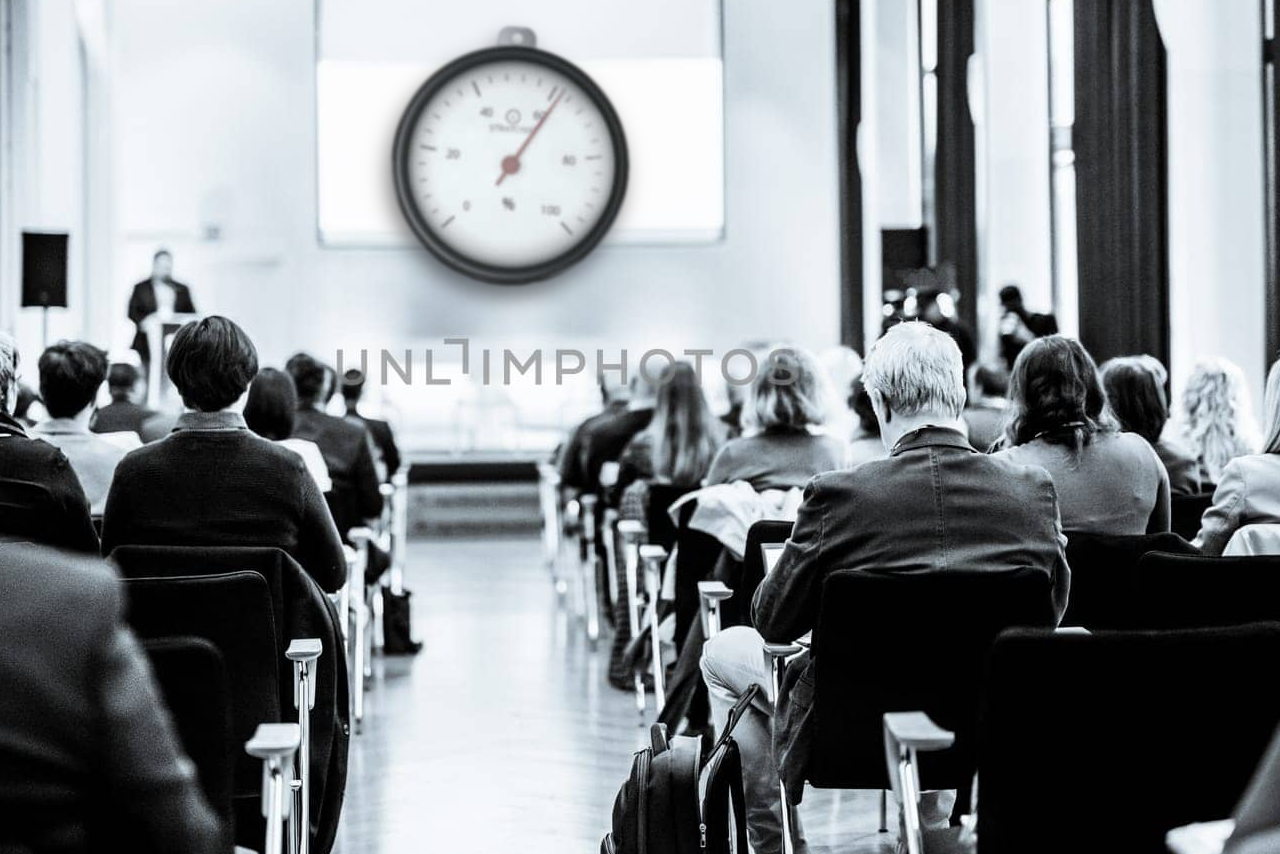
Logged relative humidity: 62%
